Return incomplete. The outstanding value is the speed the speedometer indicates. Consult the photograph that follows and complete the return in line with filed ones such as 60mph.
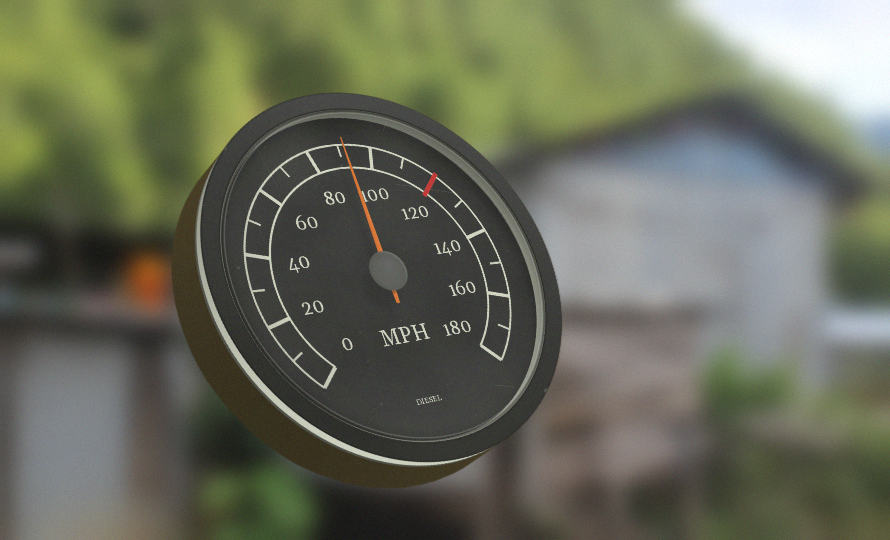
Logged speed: 90mph
